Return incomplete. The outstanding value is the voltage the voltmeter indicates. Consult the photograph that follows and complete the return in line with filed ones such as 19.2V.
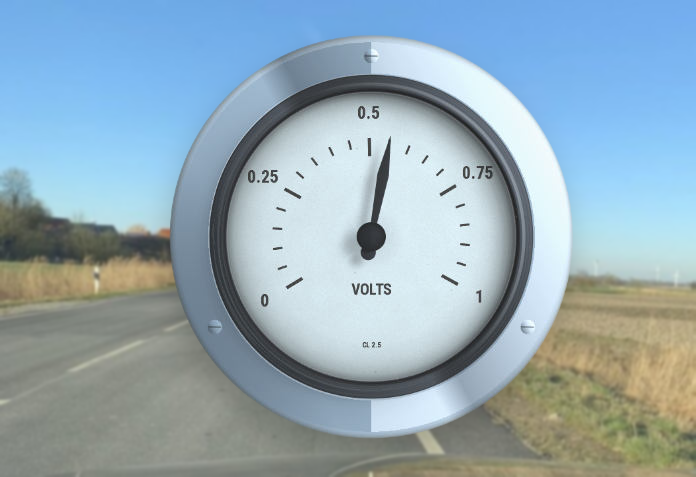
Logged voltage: 0.55V
